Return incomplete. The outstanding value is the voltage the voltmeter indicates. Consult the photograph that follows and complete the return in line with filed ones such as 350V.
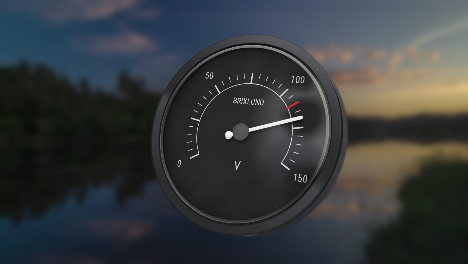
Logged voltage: 120V
